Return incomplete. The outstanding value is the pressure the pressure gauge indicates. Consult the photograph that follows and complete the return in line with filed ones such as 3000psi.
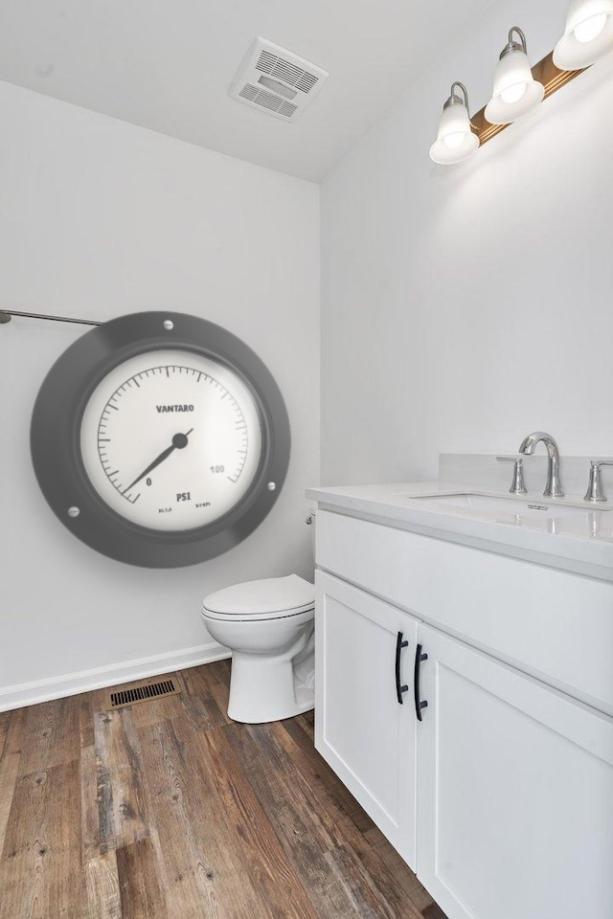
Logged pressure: 4psi
